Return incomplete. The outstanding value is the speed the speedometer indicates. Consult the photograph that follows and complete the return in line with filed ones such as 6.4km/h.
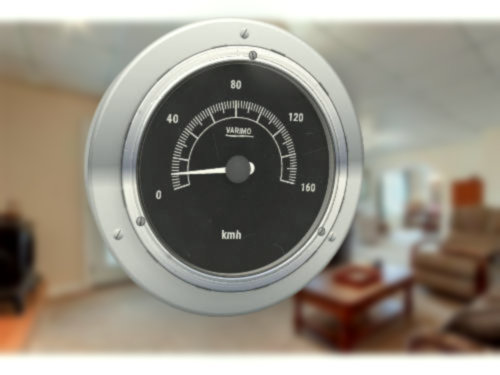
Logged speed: 10km/h
